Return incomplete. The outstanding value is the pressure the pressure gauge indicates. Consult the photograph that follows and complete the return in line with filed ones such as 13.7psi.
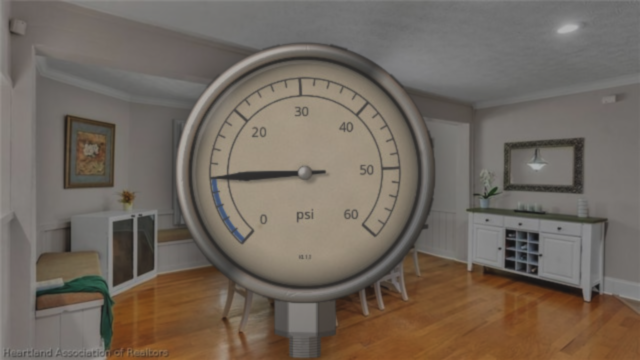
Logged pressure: 10psi
